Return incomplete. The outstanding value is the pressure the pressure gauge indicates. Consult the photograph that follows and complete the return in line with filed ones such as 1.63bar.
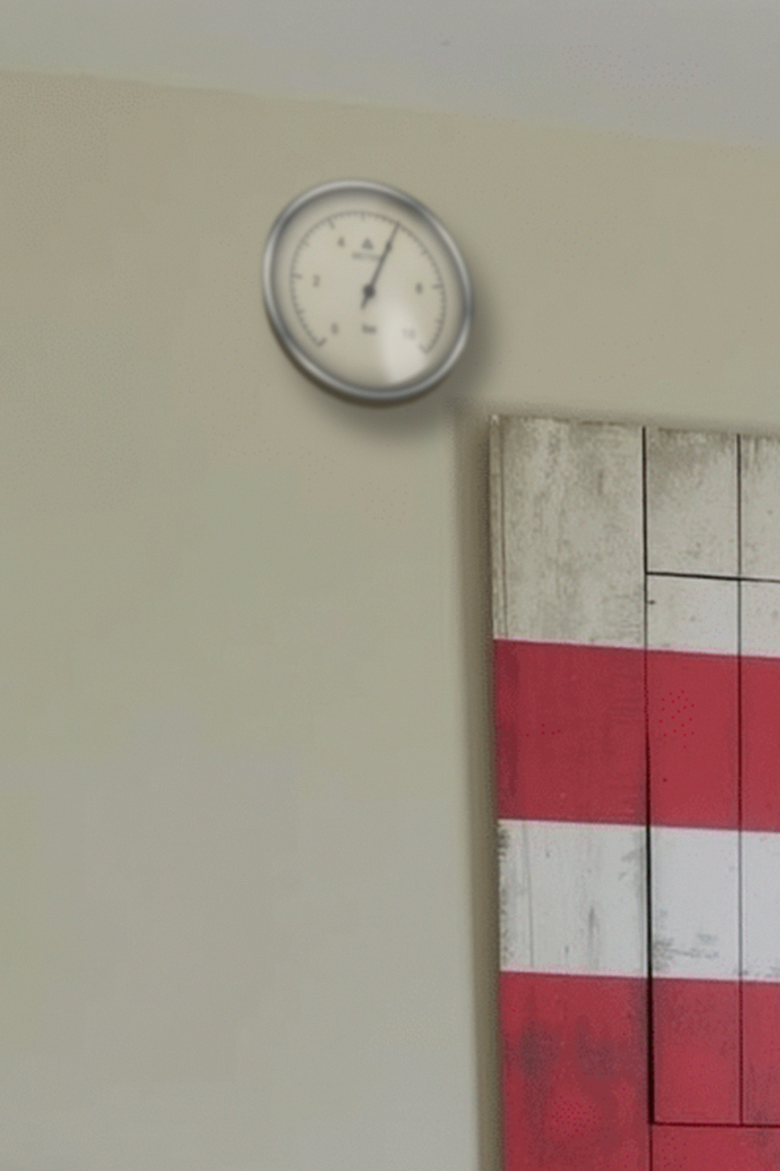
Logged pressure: 6bar
